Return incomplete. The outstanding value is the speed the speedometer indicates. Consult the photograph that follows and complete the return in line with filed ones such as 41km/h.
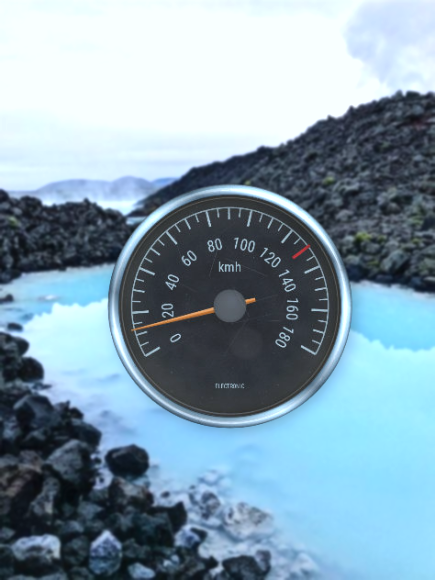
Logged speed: 12.5km/h
